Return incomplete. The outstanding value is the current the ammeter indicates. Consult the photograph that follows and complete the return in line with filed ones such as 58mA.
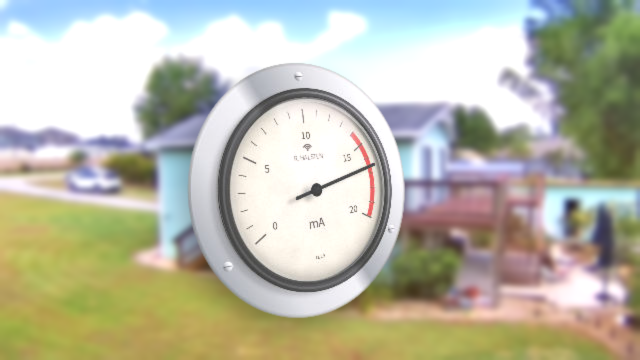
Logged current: 16.5mA
